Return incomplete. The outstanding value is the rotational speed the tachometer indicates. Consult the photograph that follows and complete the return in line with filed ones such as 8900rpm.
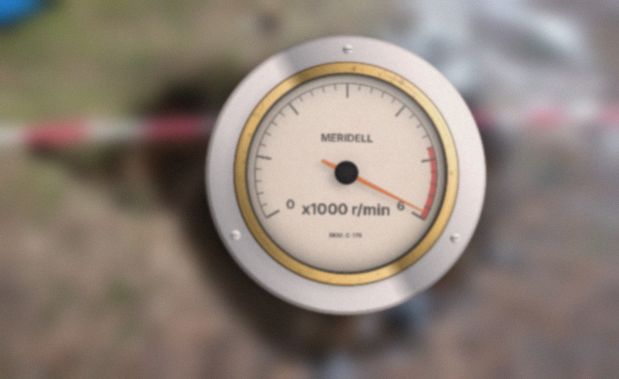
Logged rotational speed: 5900rpm
